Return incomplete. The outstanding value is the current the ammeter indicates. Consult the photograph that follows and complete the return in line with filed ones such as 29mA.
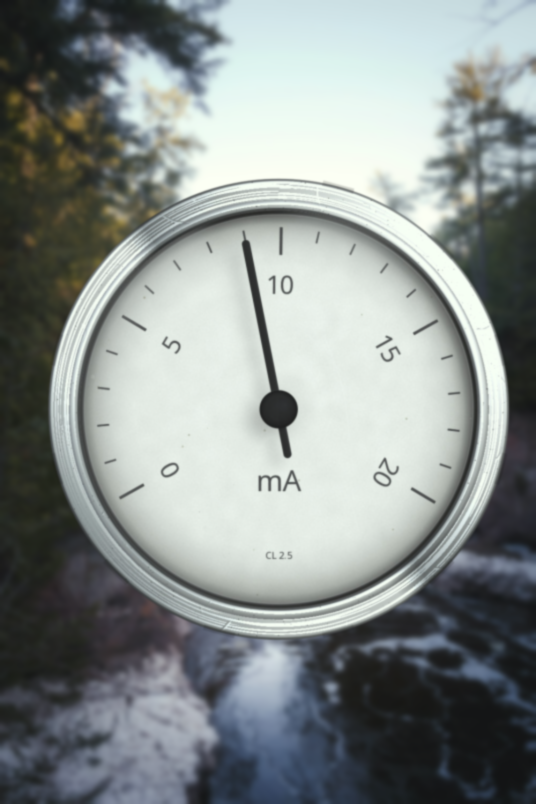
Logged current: 9mA
